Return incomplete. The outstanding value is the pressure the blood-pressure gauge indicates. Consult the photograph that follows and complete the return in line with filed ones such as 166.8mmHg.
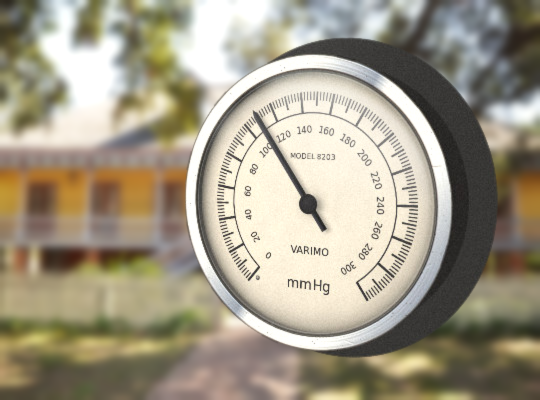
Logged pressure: 110mmHg
